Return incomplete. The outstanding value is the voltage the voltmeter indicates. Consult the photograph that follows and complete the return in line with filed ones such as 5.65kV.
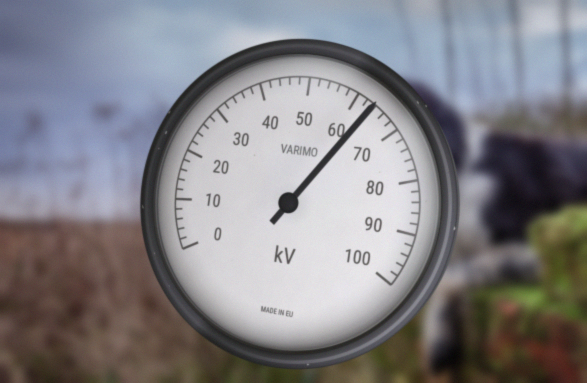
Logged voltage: 64kV
